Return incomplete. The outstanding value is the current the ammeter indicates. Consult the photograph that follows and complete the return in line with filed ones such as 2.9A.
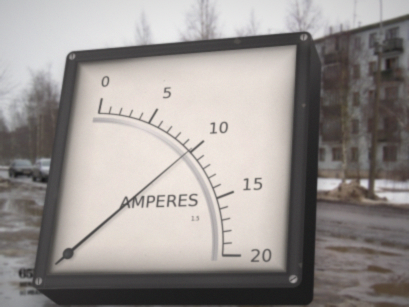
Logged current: 10A
